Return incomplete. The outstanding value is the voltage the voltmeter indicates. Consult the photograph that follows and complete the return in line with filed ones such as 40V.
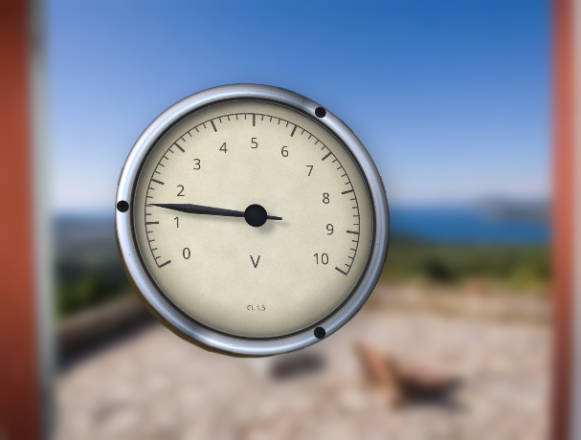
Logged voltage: 1.4V
